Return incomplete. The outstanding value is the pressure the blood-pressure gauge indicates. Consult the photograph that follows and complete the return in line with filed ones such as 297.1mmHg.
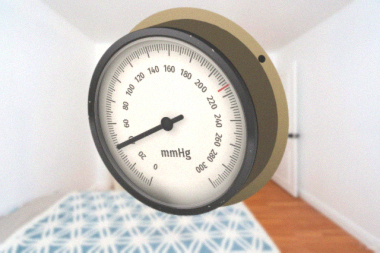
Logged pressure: 40mmHg
